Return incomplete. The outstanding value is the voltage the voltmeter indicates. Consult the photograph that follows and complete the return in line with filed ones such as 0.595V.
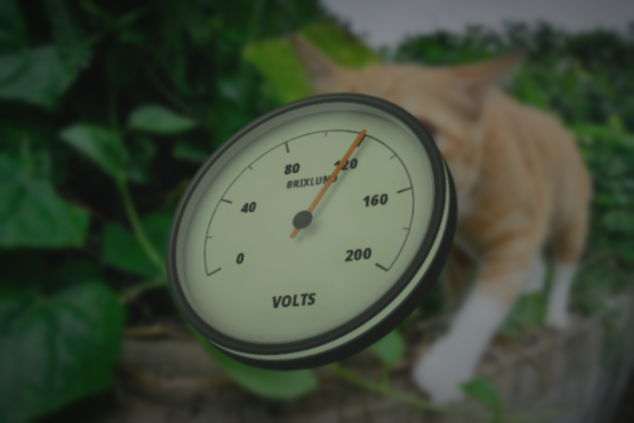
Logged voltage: 120V
